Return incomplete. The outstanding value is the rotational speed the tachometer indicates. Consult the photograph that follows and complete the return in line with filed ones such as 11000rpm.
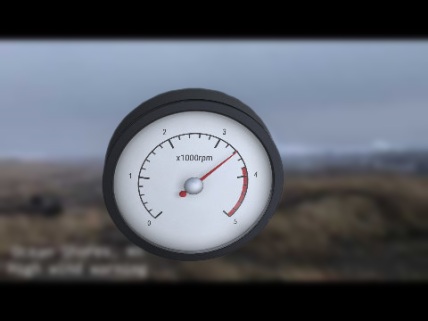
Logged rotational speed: 3400rpm
